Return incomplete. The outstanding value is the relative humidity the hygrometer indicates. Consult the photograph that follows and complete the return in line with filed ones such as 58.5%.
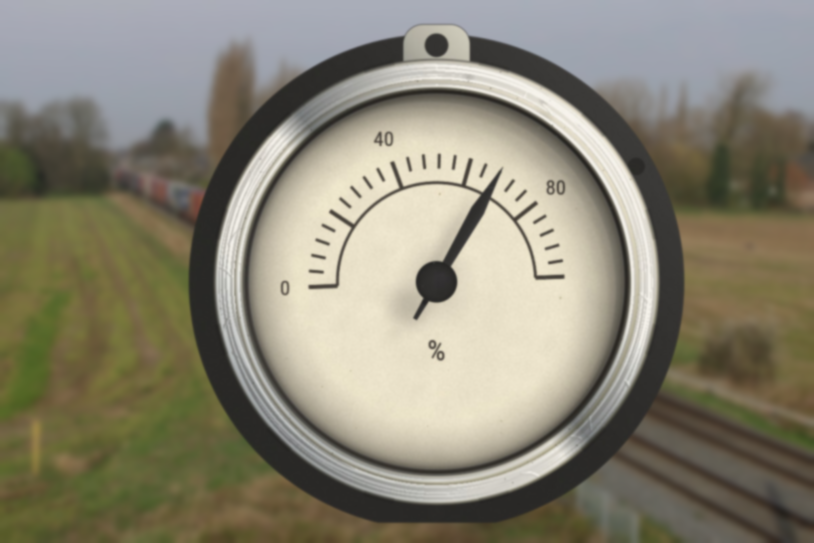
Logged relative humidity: 68%
